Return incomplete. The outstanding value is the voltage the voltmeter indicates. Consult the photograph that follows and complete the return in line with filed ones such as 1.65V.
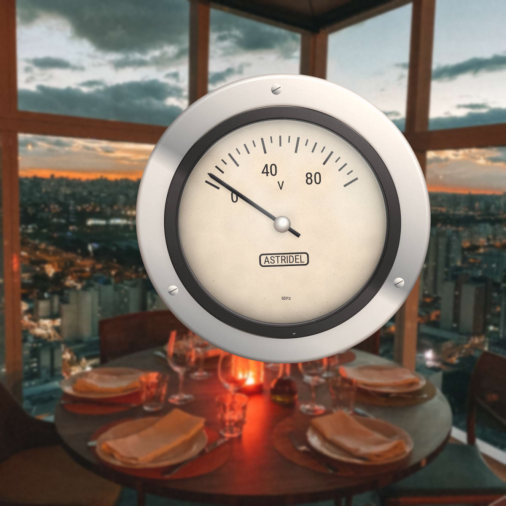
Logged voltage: 5V
